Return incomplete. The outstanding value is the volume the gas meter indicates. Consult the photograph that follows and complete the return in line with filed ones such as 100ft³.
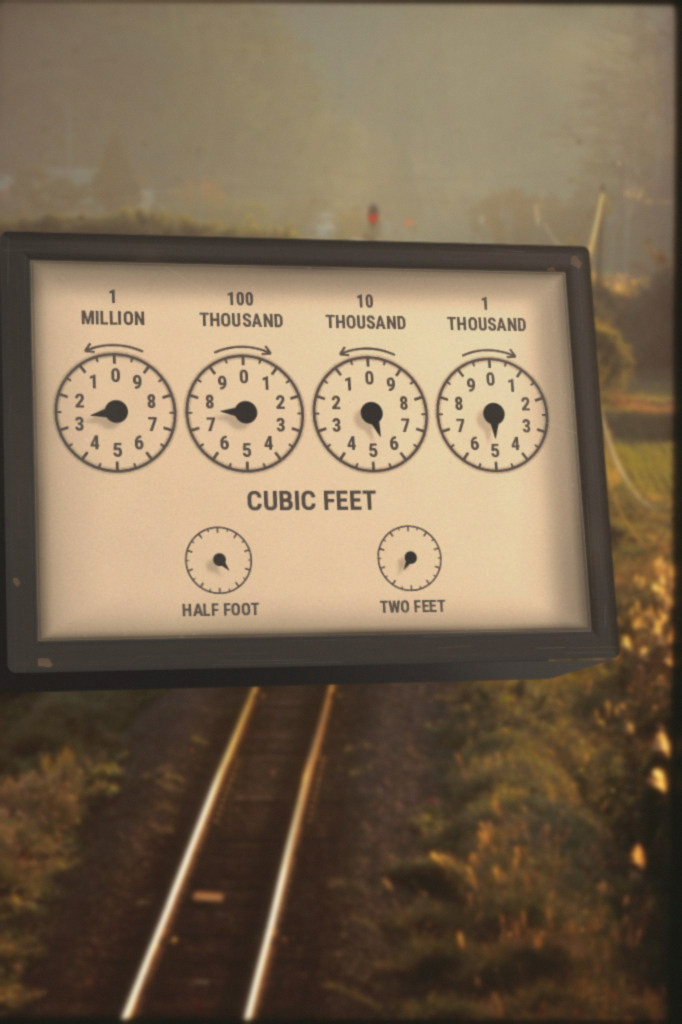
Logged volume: 275500ft³
